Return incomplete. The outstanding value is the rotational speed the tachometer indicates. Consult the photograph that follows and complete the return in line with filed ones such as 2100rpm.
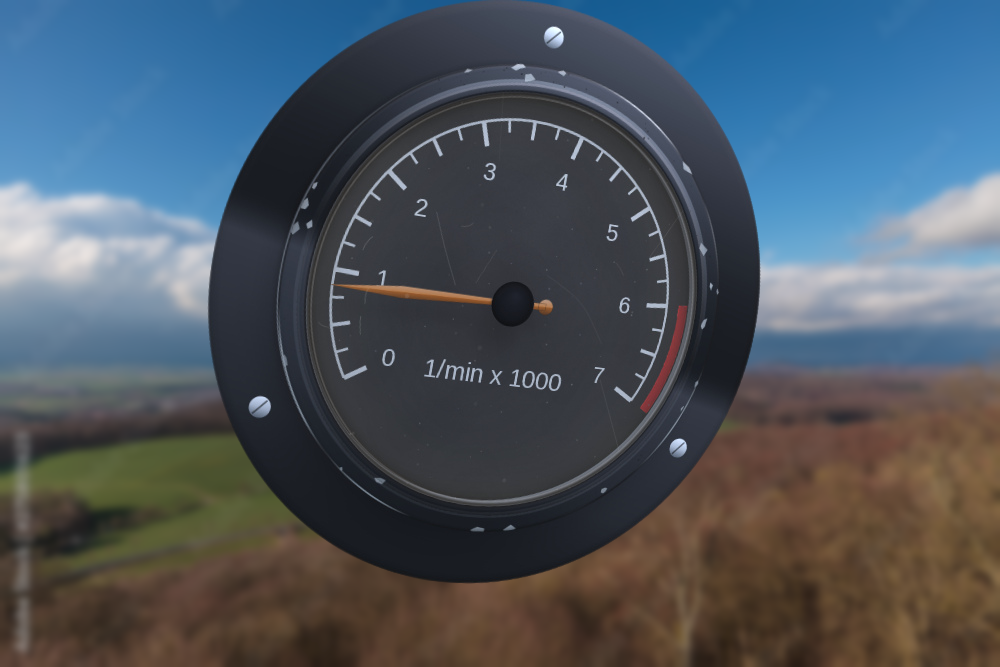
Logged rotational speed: 875rpm
